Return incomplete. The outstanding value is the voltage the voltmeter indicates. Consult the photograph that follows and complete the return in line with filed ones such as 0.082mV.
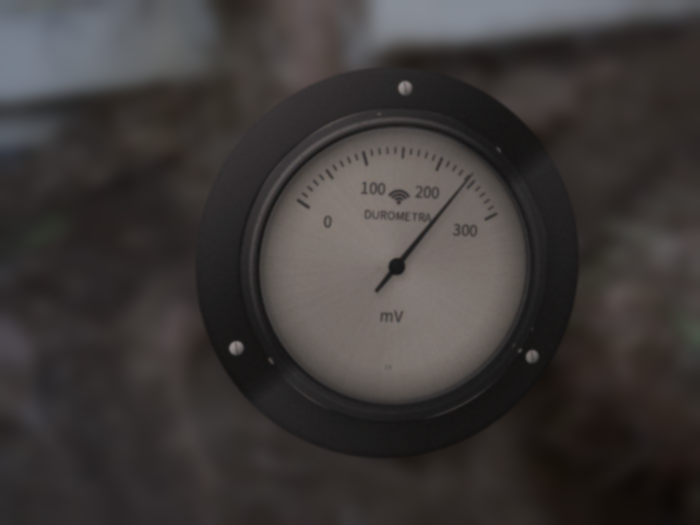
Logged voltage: 240mV
